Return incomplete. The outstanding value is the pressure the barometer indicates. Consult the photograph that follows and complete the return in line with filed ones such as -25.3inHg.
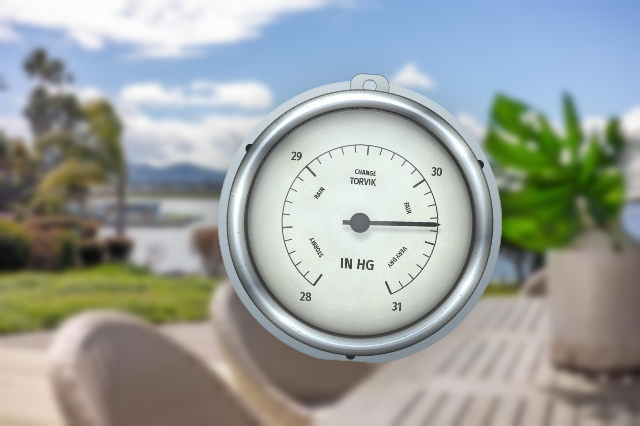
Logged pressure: 30.35inHg
